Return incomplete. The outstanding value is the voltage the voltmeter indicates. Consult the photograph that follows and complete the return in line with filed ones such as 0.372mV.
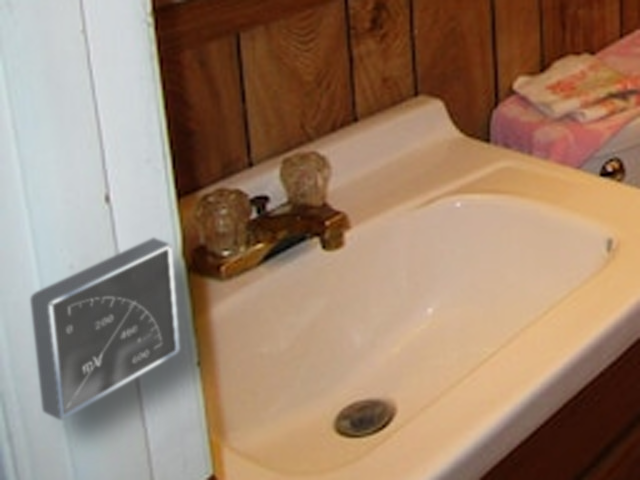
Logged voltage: 300mV
